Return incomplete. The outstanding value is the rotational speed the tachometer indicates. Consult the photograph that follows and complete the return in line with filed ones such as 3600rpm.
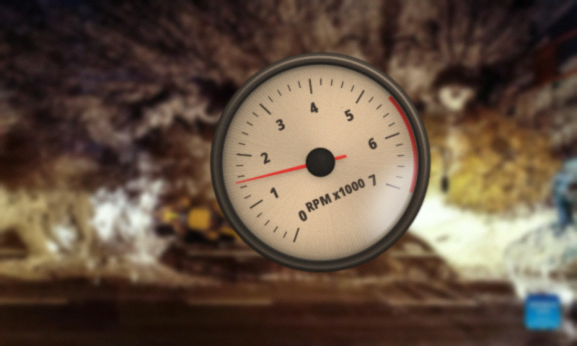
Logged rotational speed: 1500rpm
